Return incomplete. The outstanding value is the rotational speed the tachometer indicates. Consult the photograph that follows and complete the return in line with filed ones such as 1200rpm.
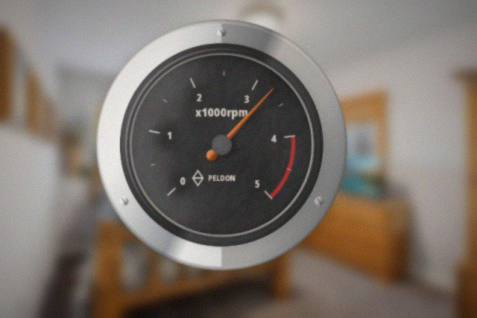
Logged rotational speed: 3250rpm
